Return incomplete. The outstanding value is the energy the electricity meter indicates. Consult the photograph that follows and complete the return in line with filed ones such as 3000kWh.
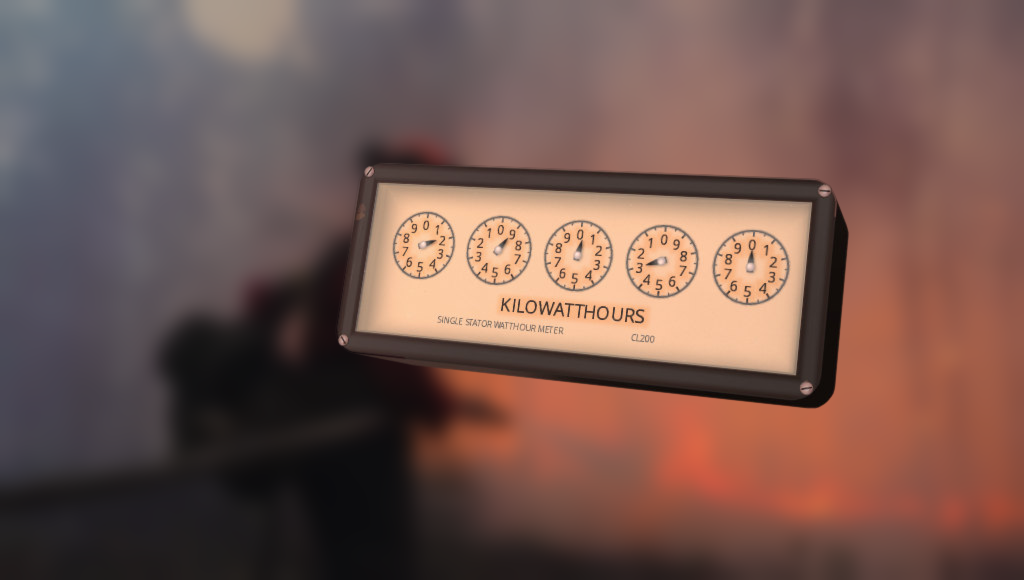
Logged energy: 19030kWh
